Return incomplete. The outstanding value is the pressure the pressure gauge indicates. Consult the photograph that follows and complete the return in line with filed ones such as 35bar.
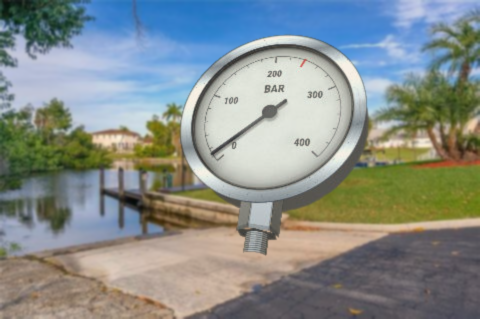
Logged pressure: 10bar
